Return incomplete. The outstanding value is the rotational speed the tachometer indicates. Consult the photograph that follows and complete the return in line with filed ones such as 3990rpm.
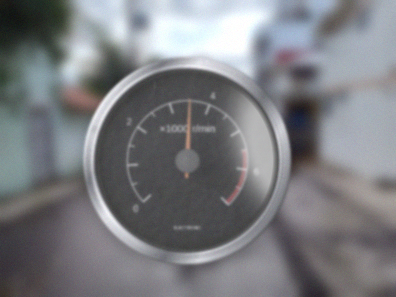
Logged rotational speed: 3500rpm
